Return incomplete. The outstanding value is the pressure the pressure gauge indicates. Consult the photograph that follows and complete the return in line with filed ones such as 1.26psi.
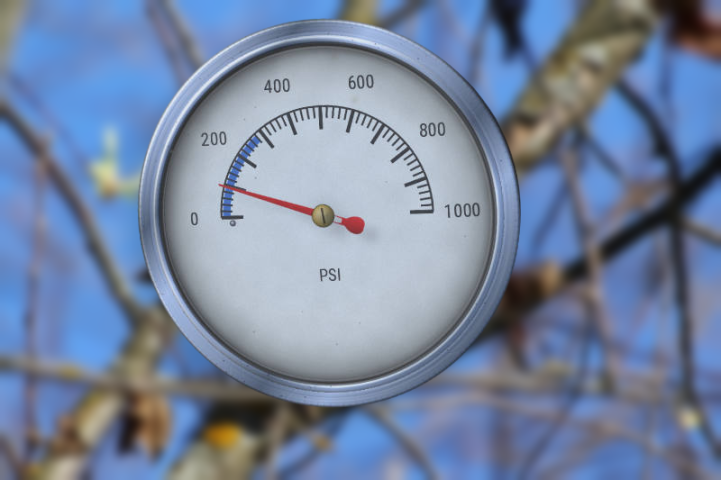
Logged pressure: 100psi
